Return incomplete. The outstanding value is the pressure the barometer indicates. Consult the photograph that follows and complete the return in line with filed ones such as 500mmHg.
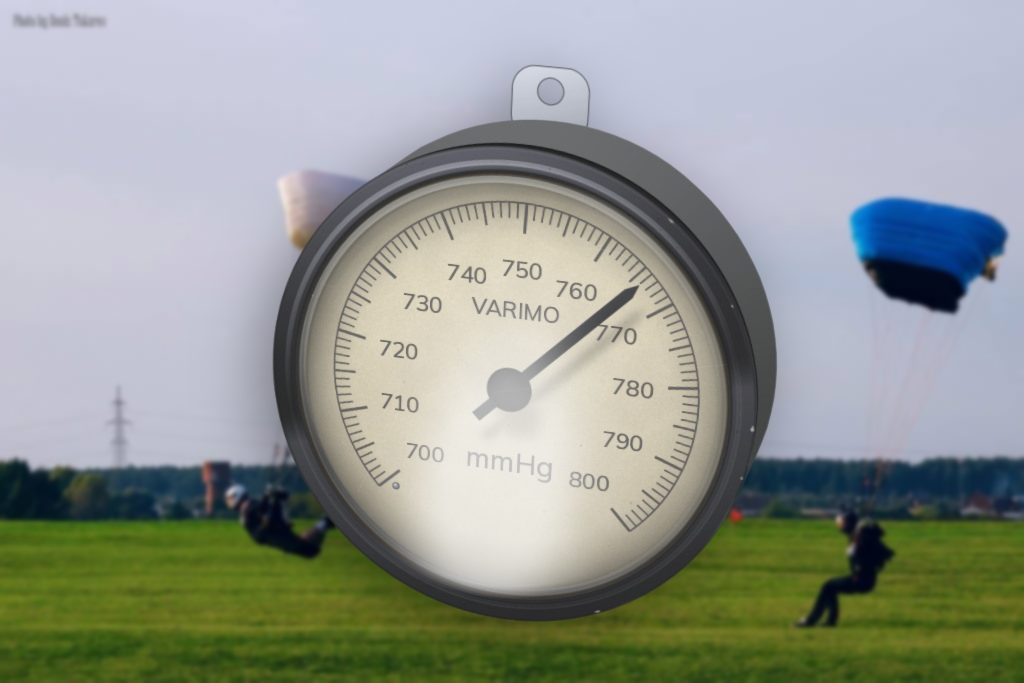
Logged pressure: 766mmHg
